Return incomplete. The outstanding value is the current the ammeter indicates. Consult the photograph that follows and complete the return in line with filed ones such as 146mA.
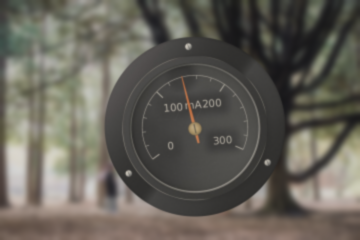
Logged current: 140mA
